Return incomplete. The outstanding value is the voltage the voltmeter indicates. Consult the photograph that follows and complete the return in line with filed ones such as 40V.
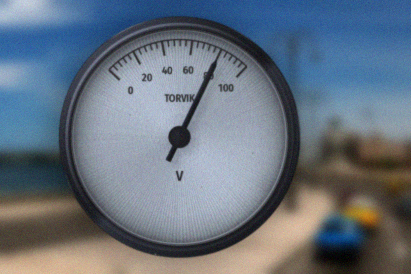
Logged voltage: 80V
